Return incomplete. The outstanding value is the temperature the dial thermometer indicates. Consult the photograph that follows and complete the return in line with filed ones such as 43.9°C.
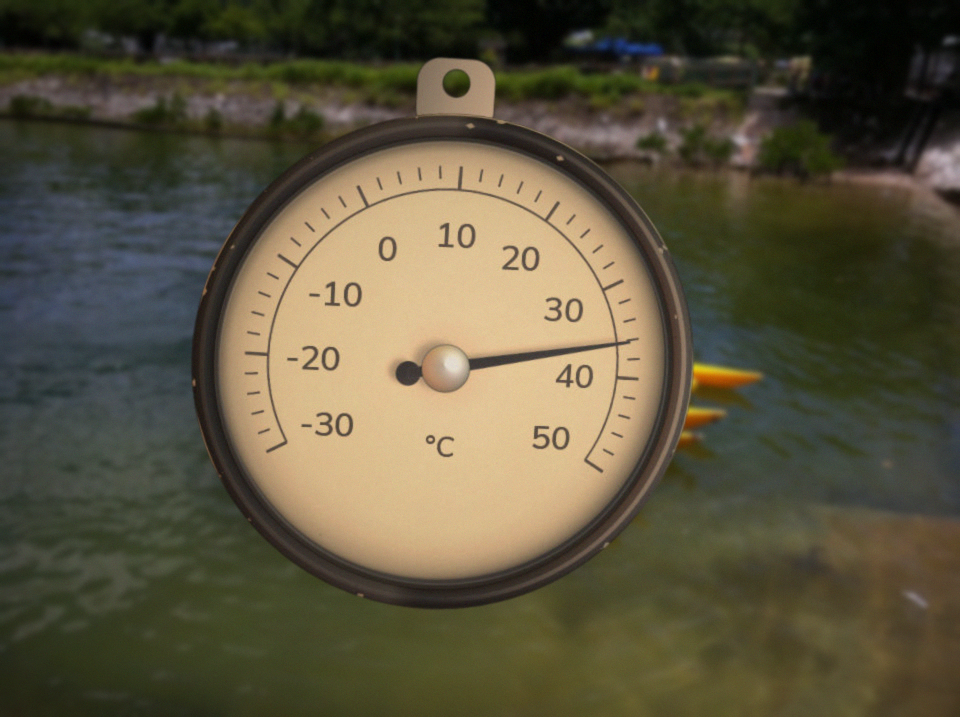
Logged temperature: 36°C
